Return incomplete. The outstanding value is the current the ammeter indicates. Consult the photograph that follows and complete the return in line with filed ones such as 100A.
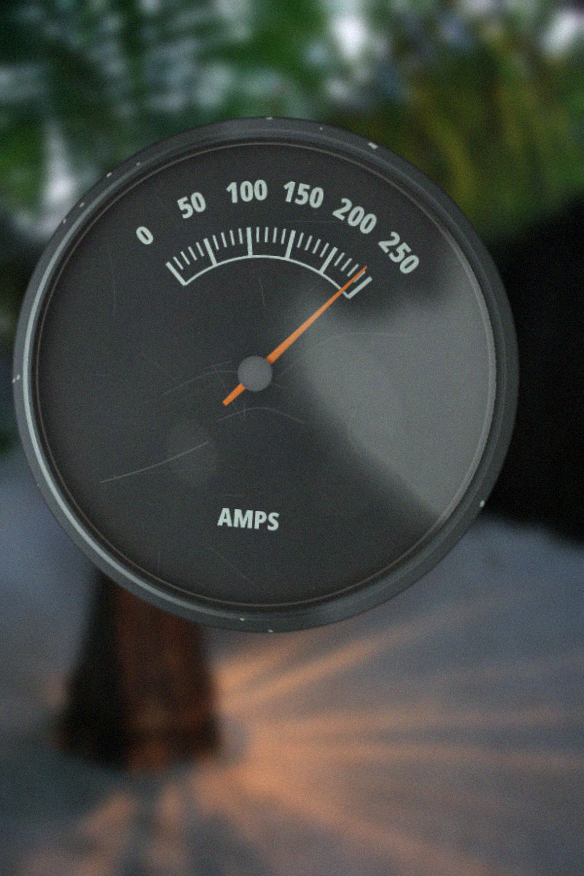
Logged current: 240A
